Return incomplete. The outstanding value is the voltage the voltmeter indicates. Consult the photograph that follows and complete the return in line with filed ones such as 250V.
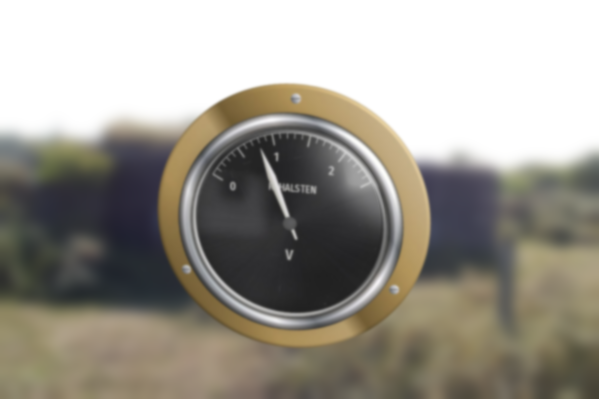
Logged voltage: 0.8V
